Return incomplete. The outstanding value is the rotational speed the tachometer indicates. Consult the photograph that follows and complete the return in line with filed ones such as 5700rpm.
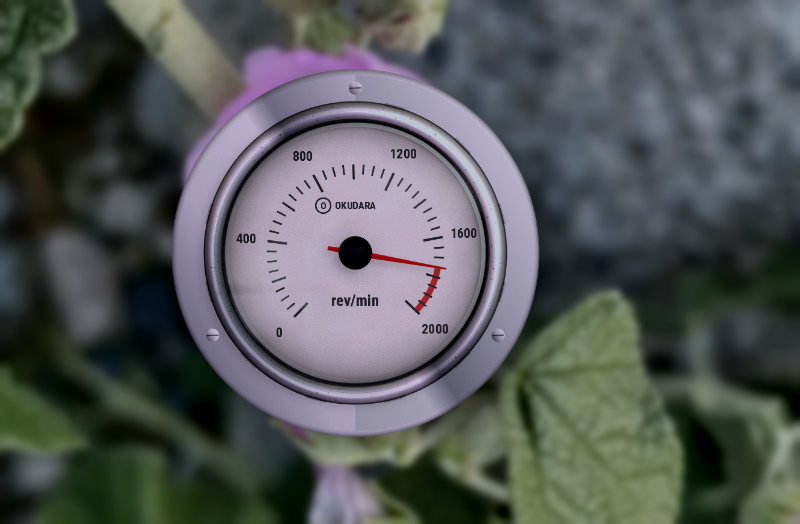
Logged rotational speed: 1750rpm
